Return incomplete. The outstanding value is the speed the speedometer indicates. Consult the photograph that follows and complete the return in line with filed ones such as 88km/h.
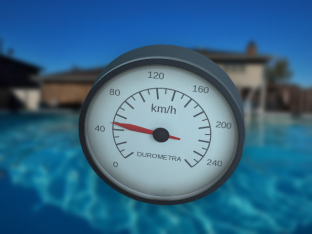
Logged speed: 50km/h
